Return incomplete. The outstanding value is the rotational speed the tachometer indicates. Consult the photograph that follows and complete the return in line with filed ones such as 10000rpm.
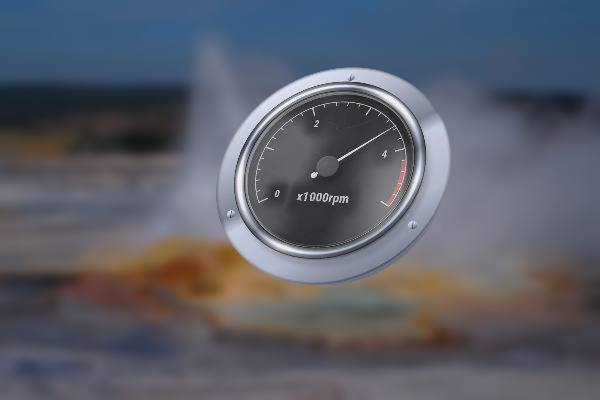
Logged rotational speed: 3600rpm
